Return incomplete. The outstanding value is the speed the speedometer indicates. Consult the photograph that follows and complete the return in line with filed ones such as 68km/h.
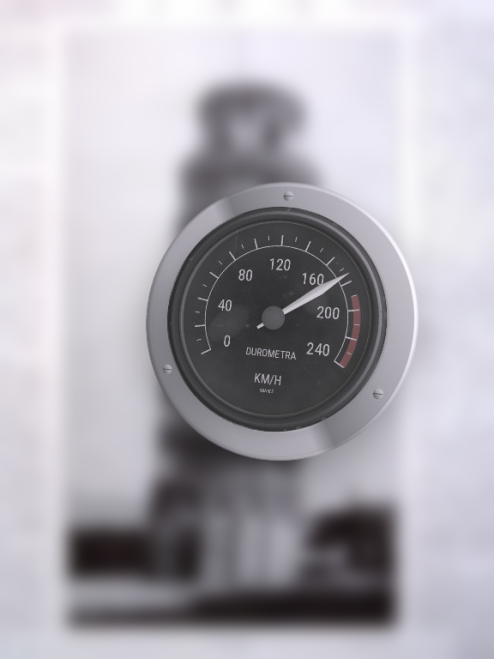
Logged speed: 175km/h
